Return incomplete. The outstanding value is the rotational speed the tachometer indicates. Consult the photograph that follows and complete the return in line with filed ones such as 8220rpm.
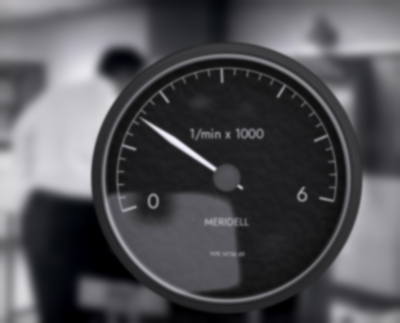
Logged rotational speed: 1500rpm
